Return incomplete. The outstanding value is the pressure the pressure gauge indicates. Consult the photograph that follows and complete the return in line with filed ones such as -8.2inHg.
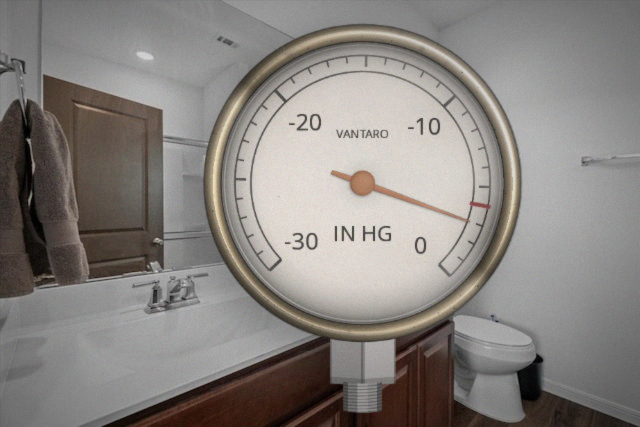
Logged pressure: -3inHg
